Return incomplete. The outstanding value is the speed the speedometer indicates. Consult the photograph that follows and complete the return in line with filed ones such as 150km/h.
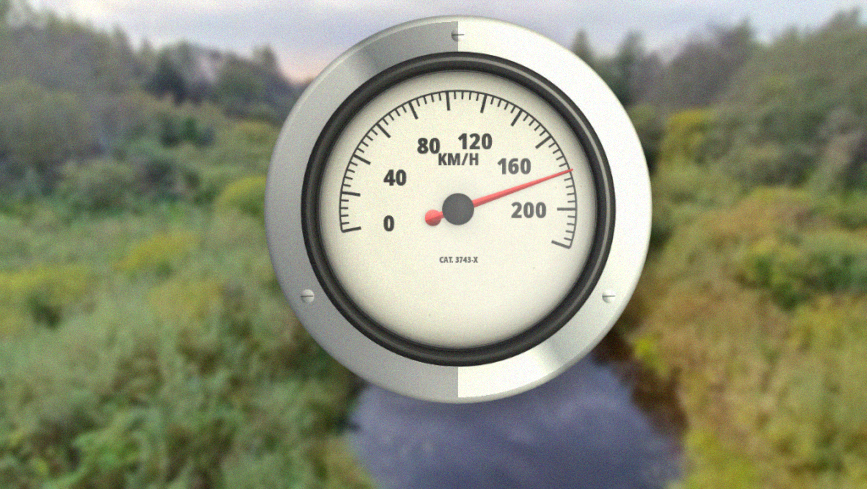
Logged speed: 180km/h
